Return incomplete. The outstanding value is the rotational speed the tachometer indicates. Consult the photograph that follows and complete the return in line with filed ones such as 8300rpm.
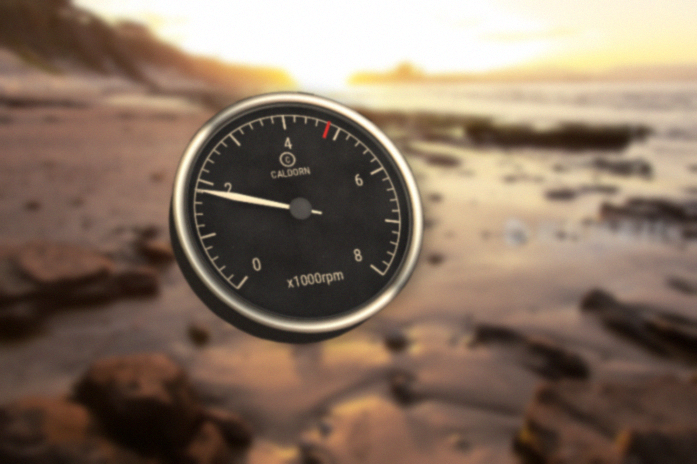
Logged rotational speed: 1800rpm
